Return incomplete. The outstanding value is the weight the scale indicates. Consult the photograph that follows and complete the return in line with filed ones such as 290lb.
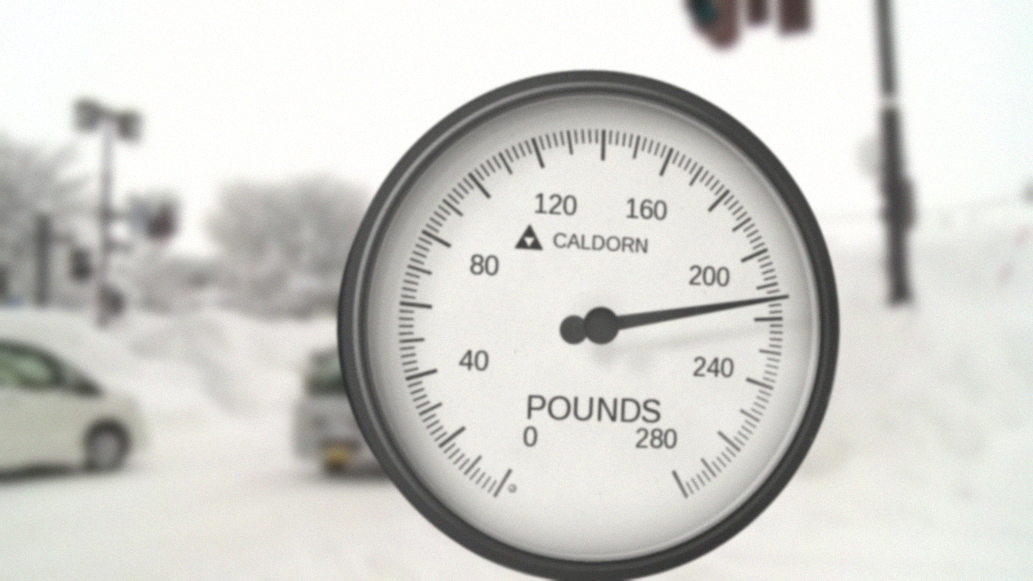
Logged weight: 214lb
